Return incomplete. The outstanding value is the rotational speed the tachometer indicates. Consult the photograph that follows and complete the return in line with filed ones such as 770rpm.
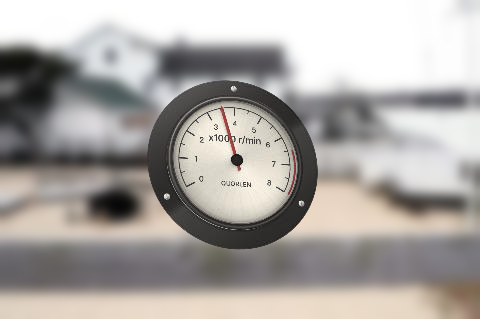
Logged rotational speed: 3500rpm
